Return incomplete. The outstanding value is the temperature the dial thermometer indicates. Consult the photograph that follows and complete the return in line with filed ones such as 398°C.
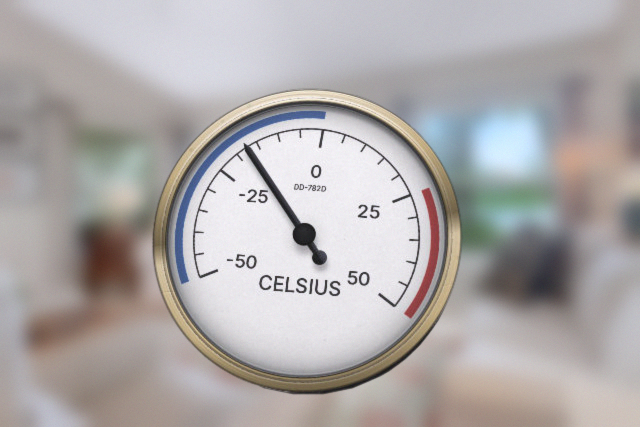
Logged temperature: -17.5°C
